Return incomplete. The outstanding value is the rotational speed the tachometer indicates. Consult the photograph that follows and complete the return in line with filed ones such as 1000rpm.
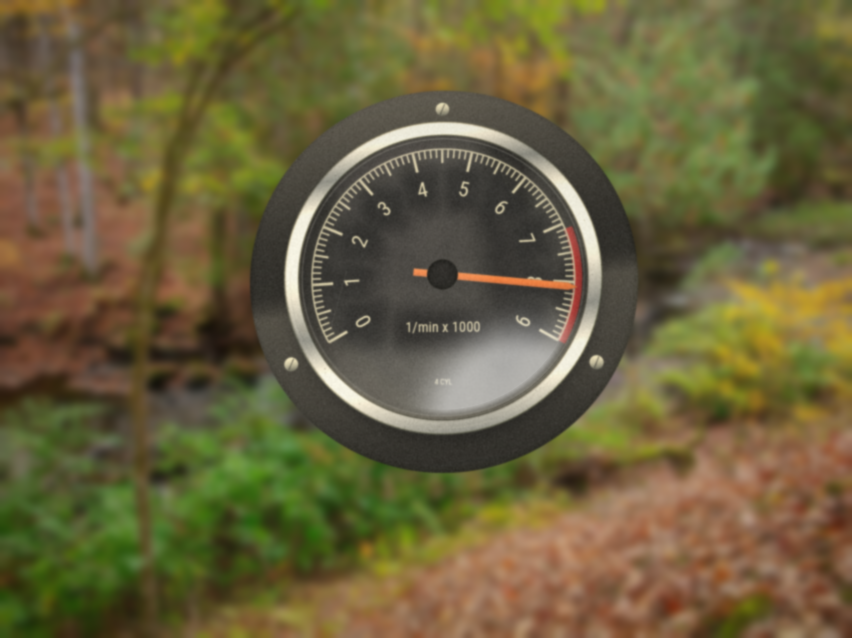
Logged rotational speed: 8100rpm
